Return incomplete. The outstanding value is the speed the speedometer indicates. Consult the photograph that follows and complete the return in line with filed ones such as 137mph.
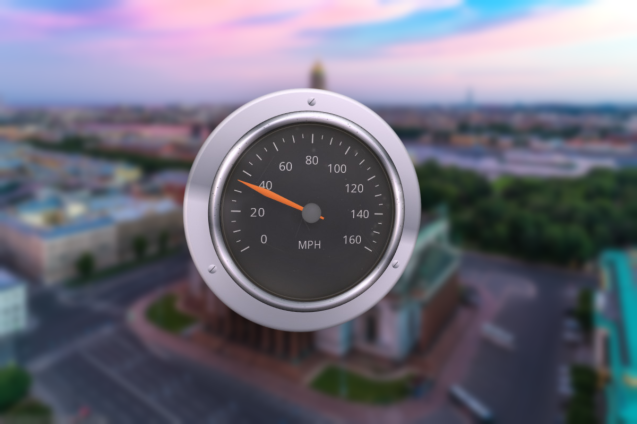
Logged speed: 35mph
